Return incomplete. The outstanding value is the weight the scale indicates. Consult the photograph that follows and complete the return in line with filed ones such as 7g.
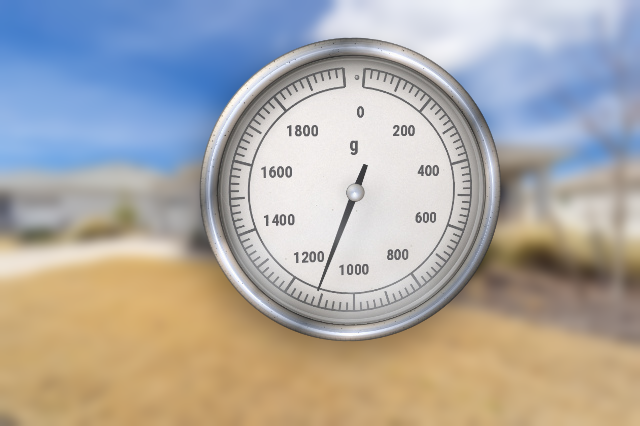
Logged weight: 1120g
